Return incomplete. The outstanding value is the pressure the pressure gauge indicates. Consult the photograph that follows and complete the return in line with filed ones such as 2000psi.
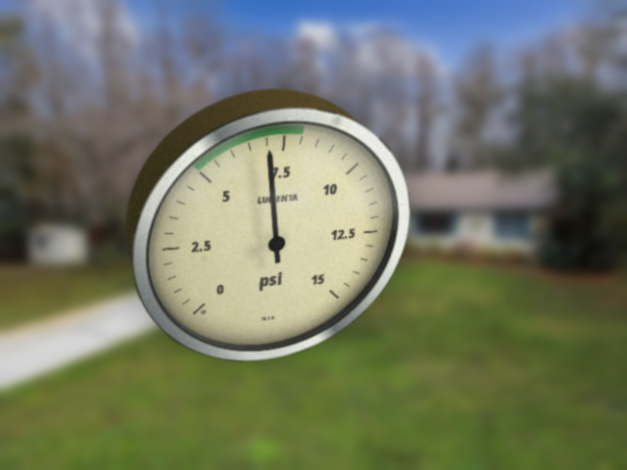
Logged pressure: 7psi
